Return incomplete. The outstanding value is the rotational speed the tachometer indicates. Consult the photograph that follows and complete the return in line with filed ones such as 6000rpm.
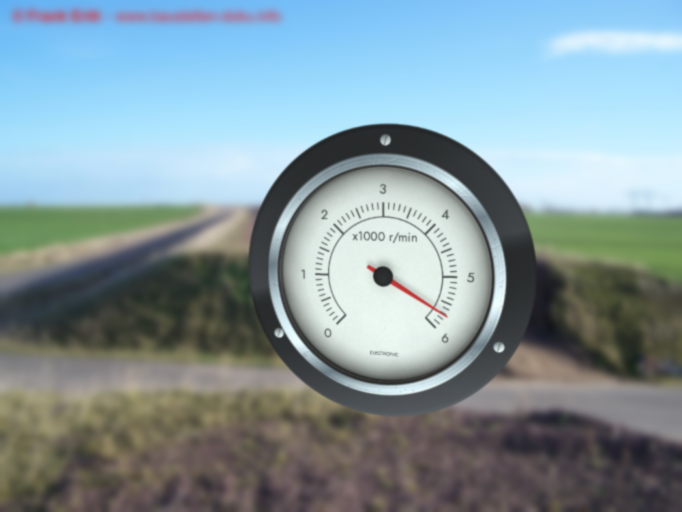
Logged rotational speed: 5700rpm
